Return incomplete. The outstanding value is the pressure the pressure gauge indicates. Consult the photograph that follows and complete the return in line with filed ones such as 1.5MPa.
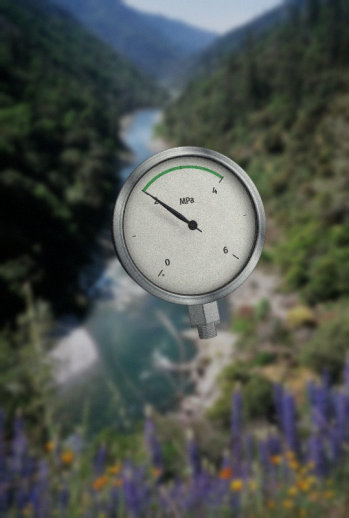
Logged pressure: 2MPa
